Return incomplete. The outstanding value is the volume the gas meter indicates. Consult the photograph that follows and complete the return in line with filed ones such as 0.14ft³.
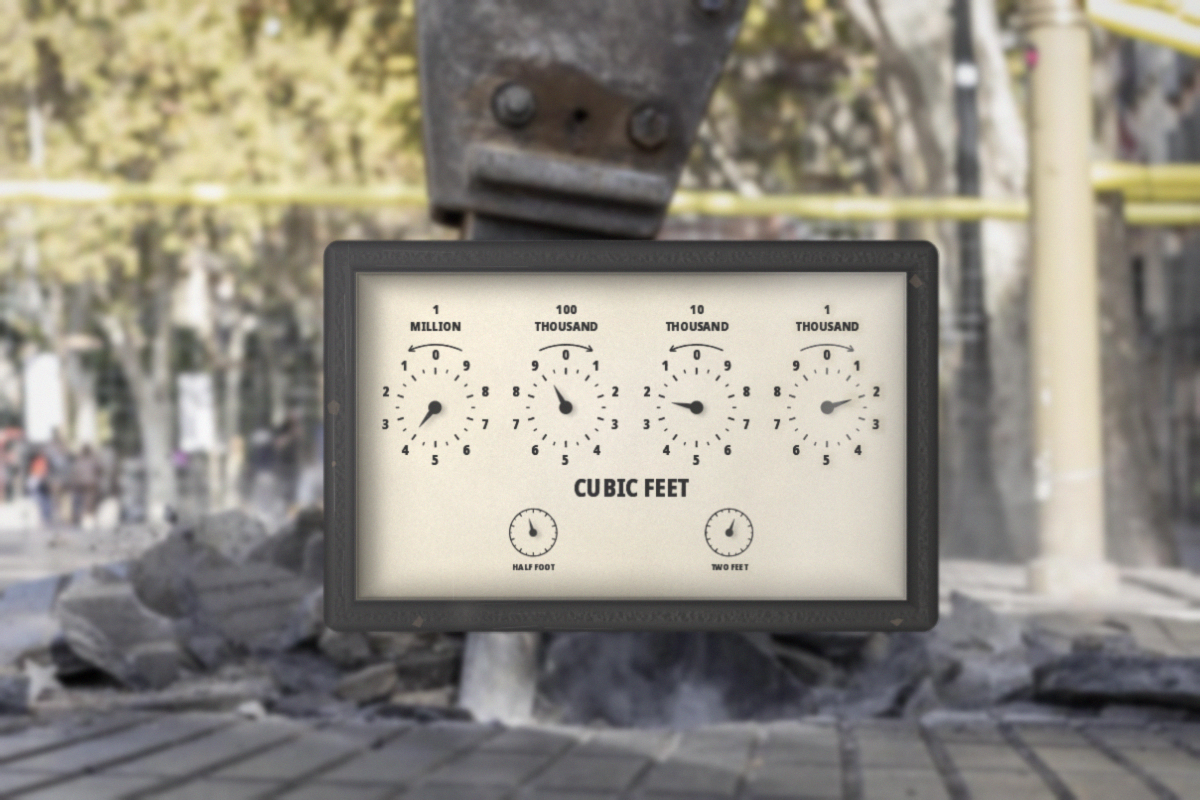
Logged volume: 392200ft³
